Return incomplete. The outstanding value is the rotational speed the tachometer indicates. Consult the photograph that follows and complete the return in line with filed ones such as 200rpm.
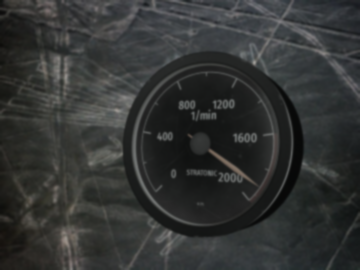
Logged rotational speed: 1900rpm
